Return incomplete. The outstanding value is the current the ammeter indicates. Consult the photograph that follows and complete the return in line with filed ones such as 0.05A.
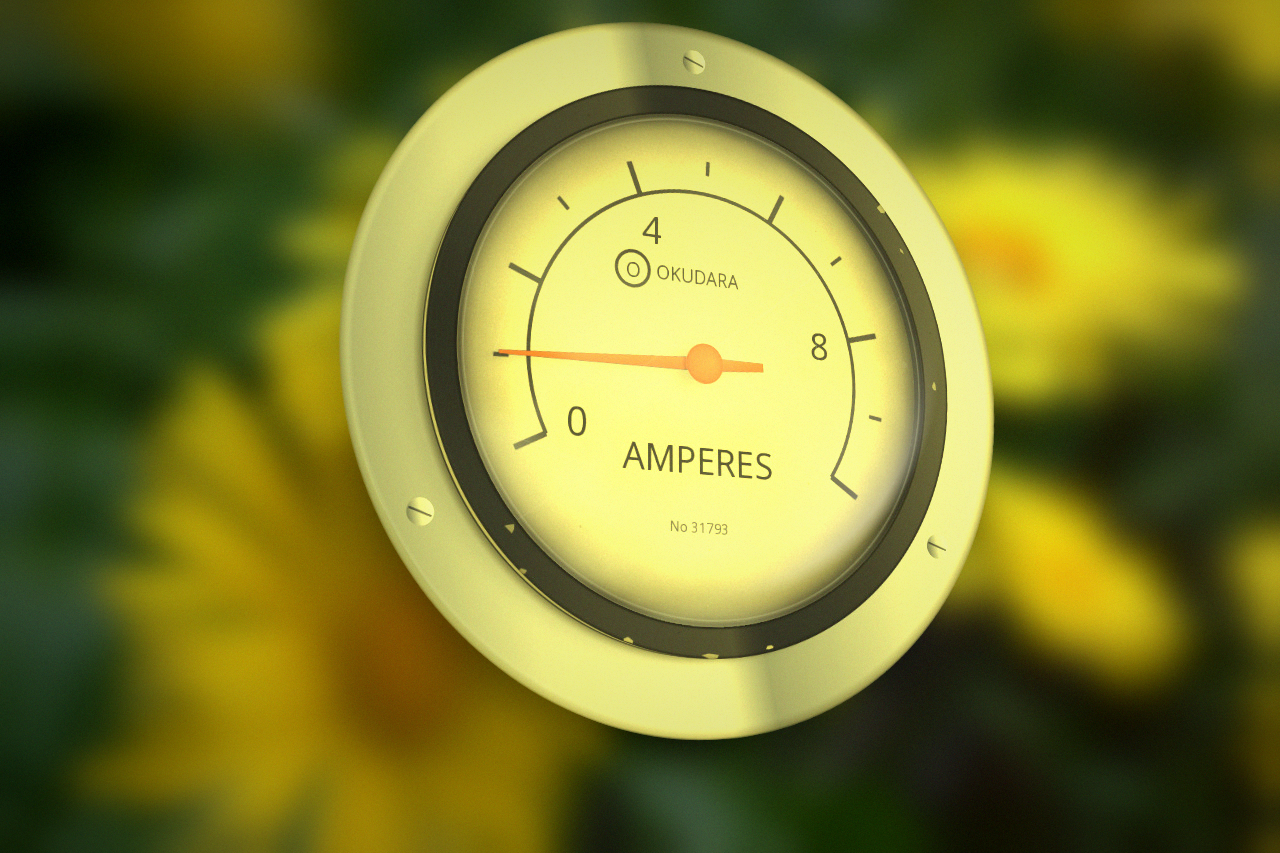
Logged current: 1A
